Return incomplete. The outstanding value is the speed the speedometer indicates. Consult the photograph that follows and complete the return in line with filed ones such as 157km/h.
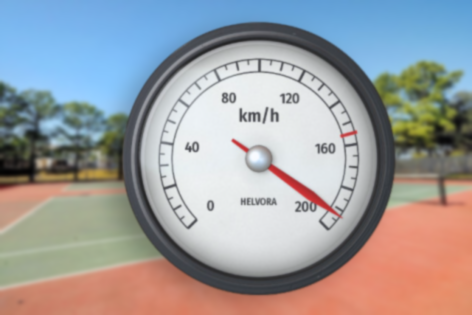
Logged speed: 192.5km/h
